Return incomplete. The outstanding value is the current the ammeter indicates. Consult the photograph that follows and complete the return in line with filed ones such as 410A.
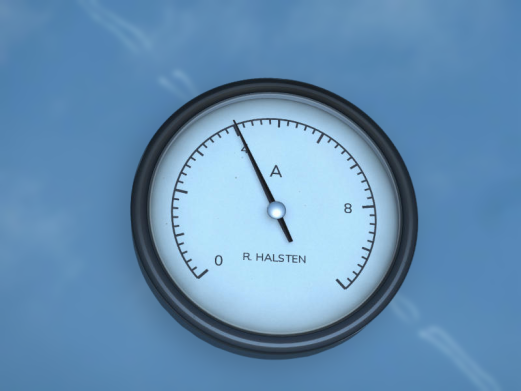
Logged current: 4A
